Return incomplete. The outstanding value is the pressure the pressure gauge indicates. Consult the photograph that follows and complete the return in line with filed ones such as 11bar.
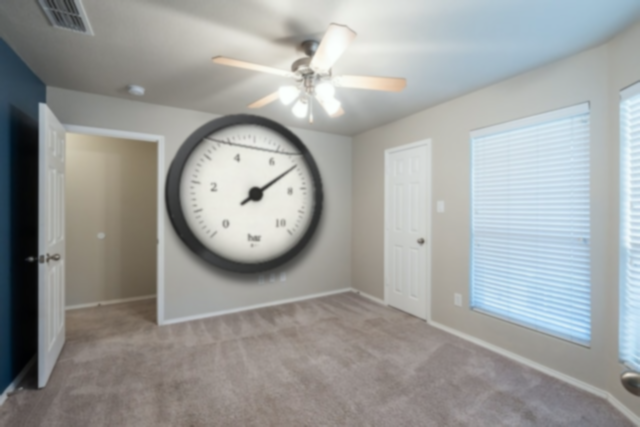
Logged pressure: 7bar
